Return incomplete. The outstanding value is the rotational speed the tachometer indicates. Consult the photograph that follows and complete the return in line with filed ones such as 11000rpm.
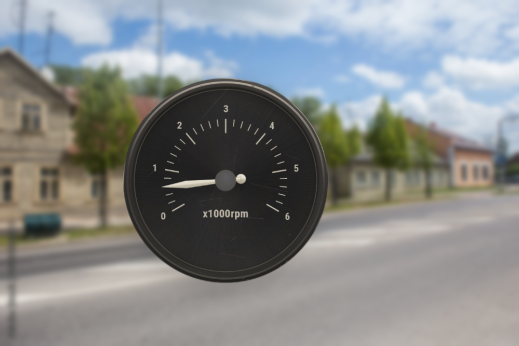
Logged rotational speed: 600rpm
